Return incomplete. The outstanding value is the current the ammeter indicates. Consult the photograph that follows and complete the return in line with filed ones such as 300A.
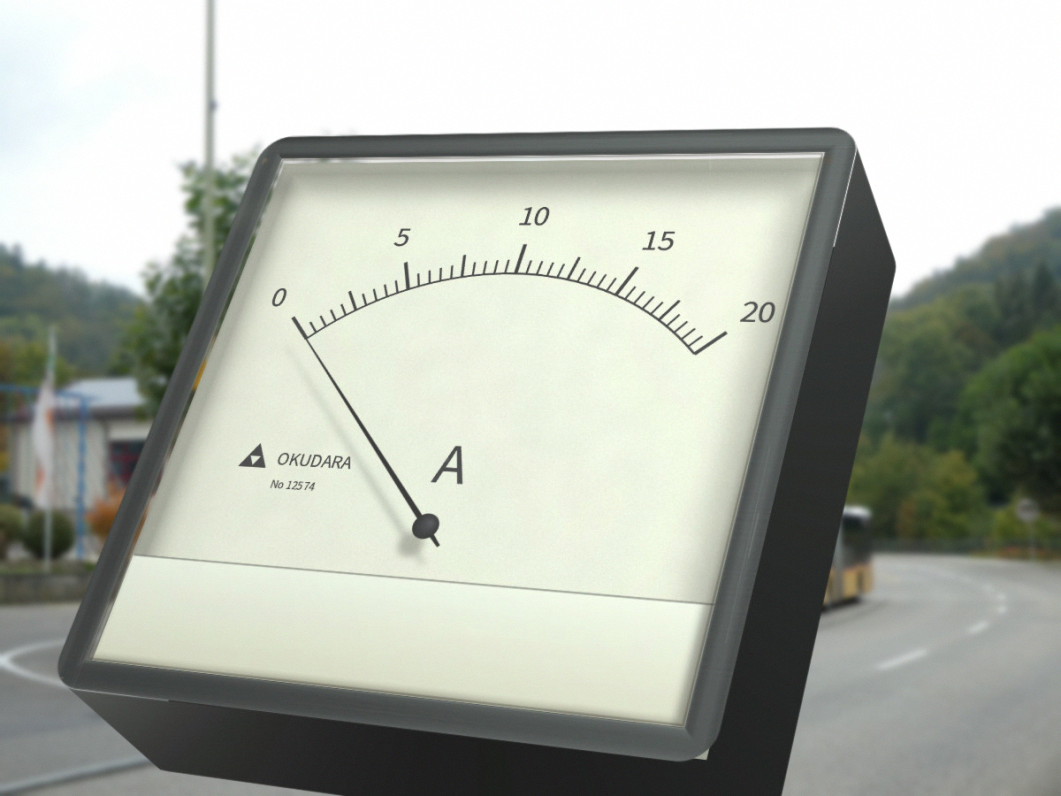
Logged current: 0A
